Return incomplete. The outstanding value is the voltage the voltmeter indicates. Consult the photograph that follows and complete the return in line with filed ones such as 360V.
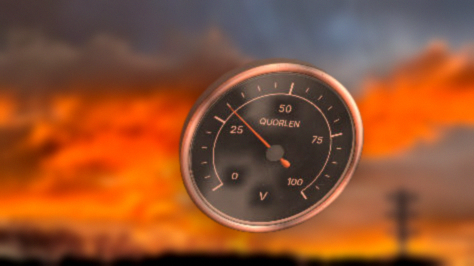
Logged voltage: 30V
